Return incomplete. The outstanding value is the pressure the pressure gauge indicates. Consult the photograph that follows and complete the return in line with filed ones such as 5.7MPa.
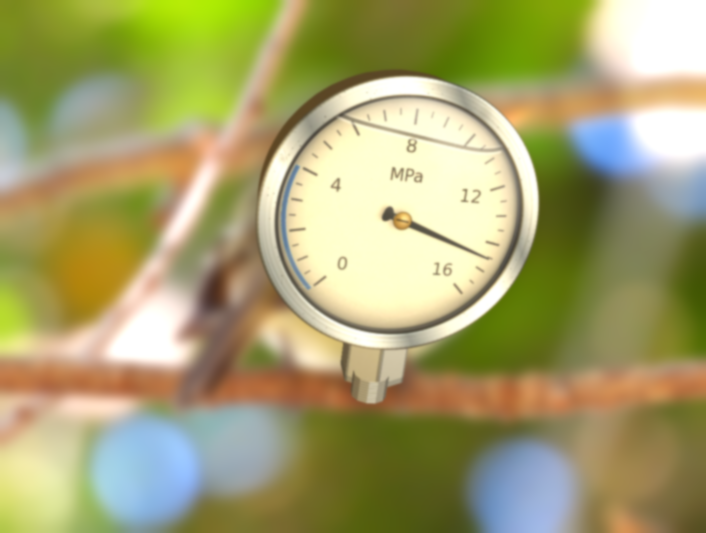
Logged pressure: 14.5MPa
